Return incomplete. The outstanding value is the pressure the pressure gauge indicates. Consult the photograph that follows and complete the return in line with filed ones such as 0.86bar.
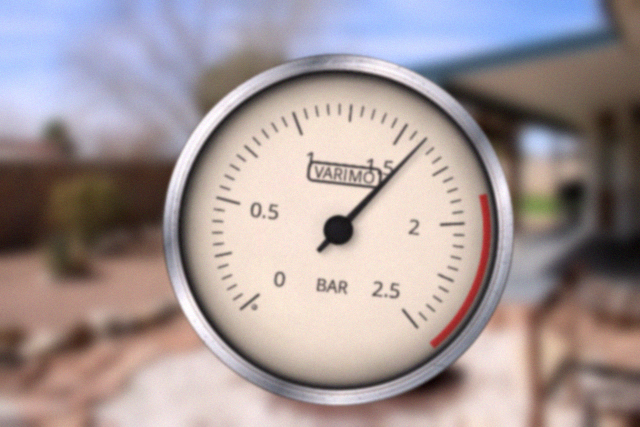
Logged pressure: 1.6bar
